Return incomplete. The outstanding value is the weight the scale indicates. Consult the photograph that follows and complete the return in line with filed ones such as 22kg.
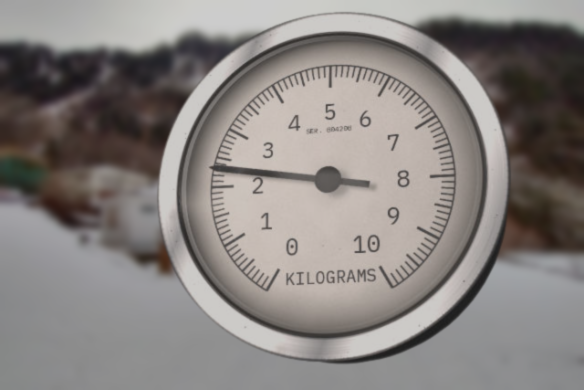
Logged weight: 2.3kg
